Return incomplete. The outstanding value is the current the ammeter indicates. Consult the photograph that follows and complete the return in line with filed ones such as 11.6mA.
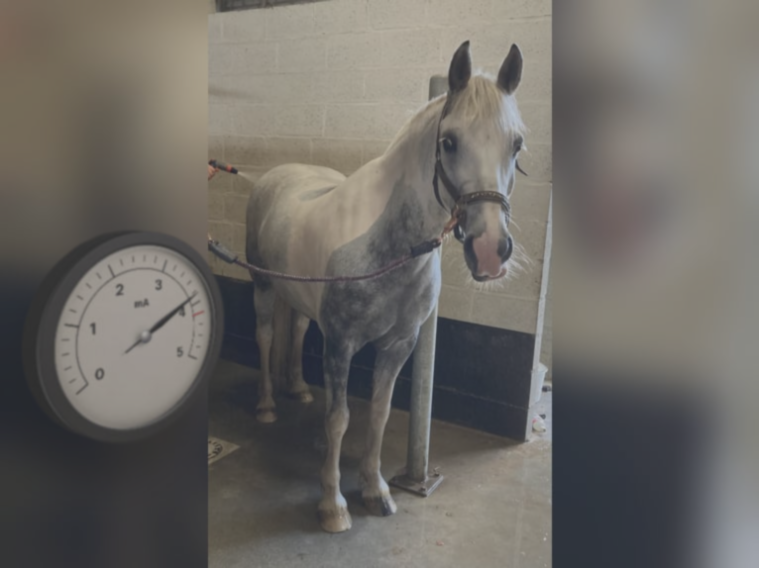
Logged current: 3.8mA
